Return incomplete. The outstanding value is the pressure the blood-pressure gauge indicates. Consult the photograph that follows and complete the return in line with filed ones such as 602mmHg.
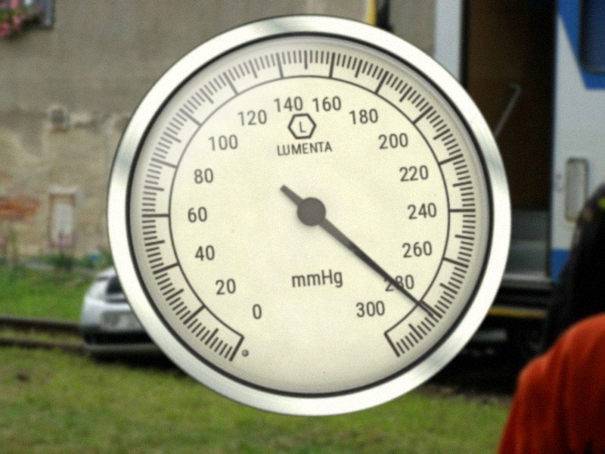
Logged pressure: 282mmHg
